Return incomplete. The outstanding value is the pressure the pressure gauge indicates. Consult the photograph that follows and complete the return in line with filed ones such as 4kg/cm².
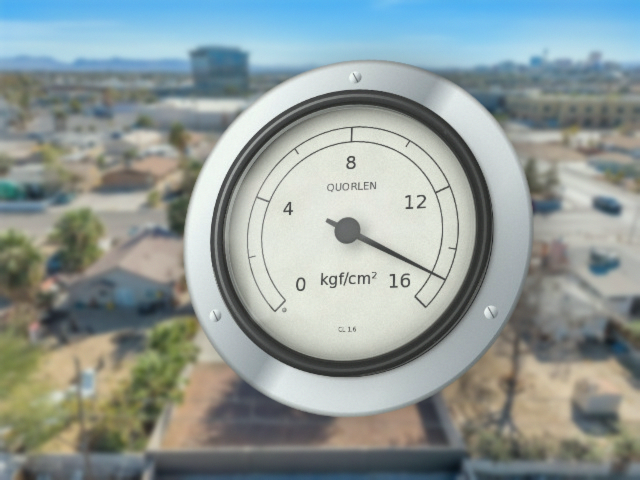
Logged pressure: 15kg/cm²
